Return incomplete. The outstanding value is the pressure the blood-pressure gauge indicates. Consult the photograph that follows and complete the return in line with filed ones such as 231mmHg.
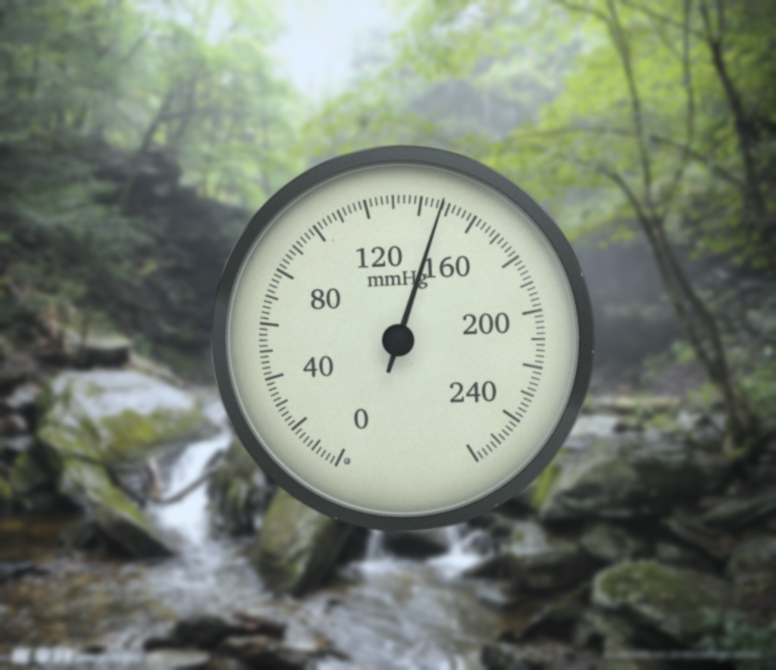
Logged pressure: 148mmHg
